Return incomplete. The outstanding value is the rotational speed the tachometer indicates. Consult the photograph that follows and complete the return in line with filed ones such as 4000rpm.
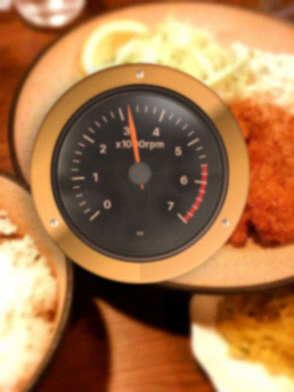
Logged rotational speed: 3200rpm
